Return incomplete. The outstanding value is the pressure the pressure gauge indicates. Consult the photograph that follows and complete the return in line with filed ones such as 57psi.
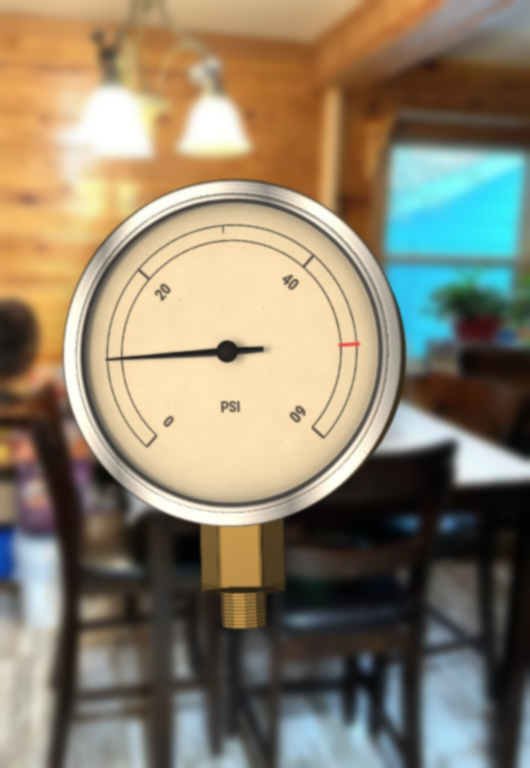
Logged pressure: 10psi
